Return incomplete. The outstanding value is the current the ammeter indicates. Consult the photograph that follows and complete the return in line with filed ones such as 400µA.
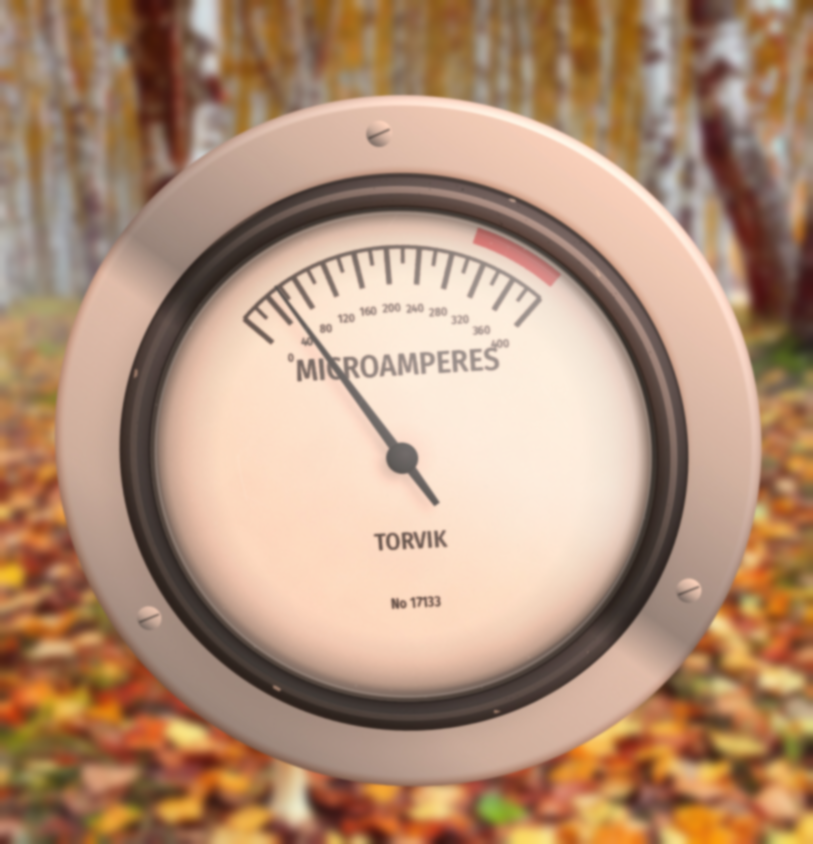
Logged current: 60µA
